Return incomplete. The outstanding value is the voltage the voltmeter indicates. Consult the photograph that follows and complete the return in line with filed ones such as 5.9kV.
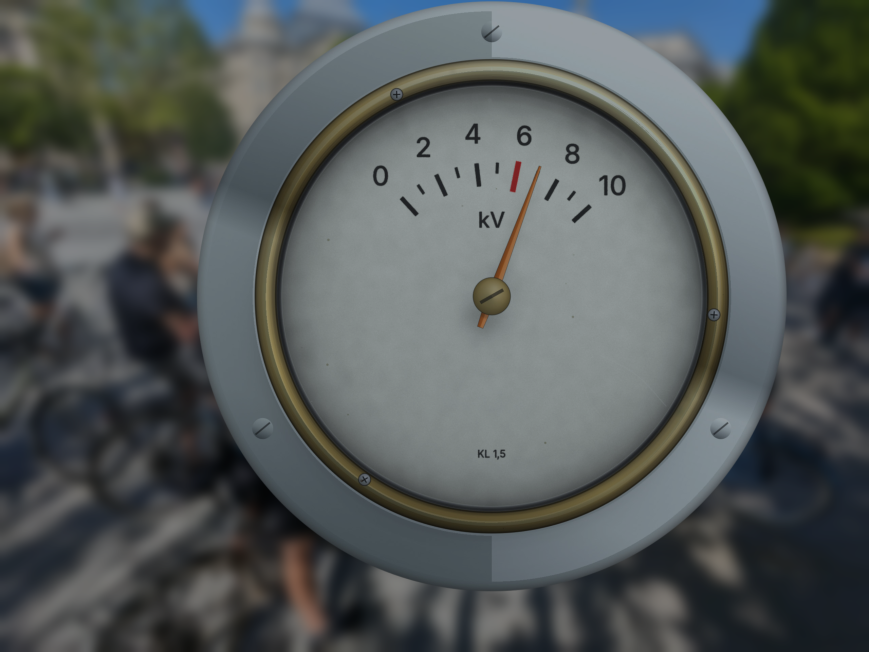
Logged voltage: 7kV
